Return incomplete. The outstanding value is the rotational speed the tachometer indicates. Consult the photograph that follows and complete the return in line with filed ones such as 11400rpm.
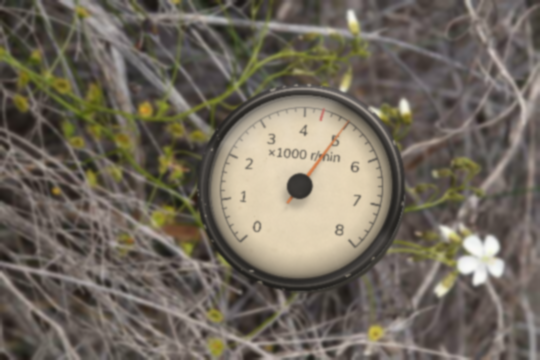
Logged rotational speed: 5000rpm
